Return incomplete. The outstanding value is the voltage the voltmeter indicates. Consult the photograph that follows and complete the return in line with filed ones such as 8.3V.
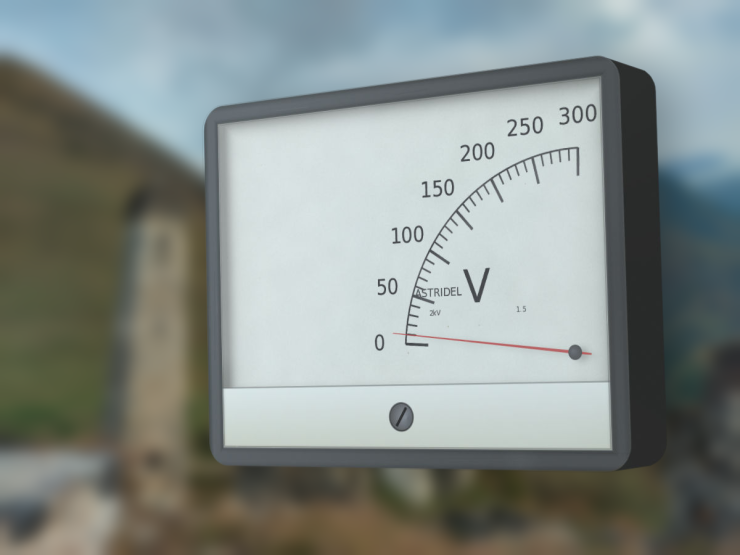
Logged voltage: 10V
